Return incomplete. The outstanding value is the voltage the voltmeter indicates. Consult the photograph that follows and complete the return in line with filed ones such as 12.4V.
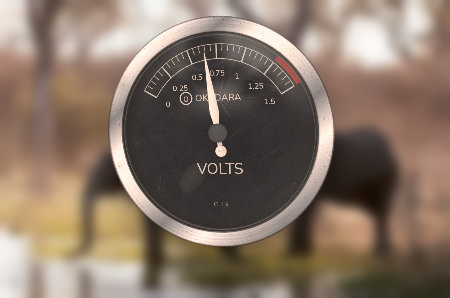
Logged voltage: 0.65V
